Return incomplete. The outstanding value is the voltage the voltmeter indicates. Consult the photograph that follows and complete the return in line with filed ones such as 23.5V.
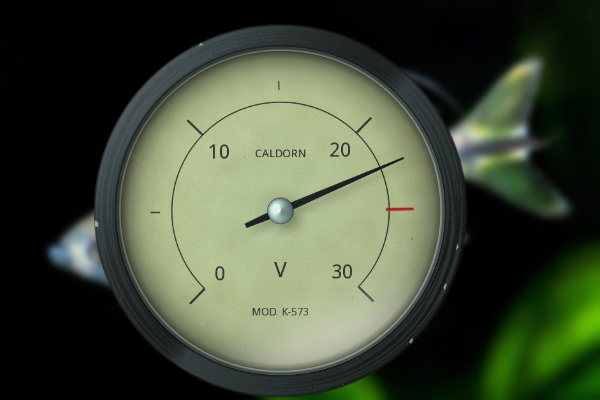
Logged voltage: 22.5V
